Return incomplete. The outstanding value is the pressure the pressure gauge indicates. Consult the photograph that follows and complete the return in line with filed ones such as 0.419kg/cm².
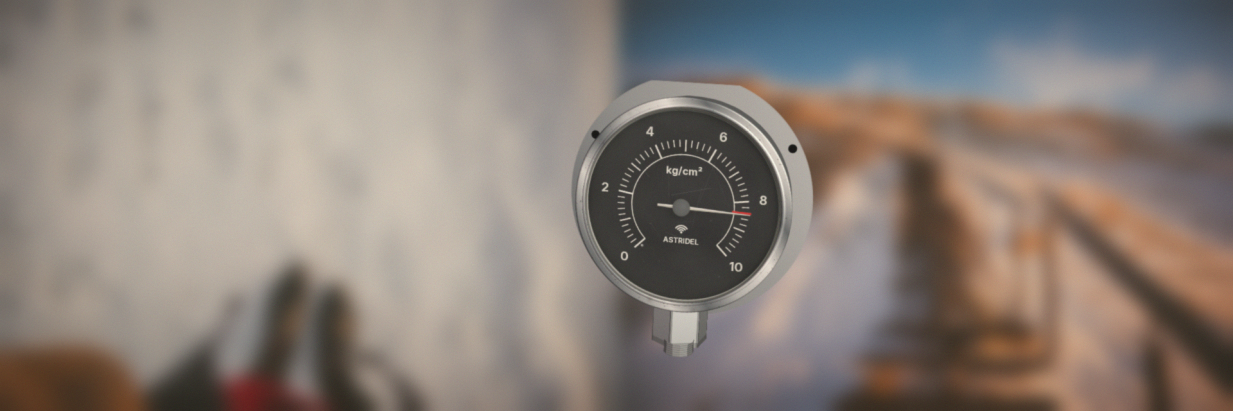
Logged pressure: 8.4kg/cm²
